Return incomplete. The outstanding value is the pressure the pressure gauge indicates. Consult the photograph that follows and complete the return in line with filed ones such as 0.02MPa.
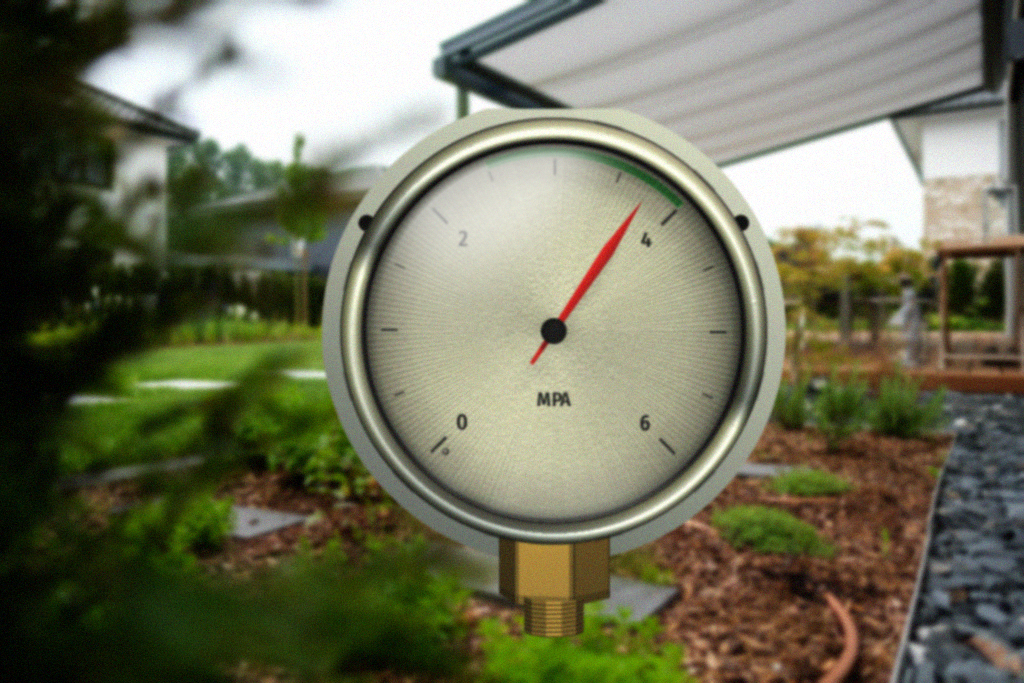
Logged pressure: 3.75MPa
